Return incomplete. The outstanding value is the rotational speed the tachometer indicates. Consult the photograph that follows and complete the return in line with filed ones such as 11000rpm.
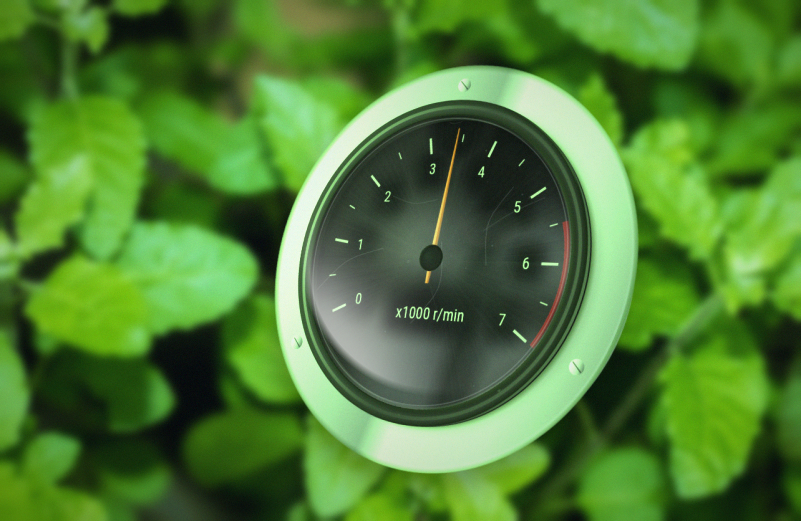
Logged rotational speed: 3500rpm
